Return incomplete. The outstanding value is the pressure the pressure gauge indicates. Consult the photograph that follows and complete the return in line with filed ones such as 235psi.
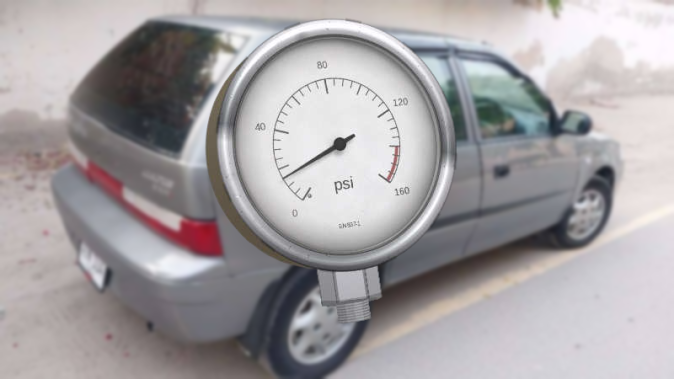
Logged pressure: 15psi
